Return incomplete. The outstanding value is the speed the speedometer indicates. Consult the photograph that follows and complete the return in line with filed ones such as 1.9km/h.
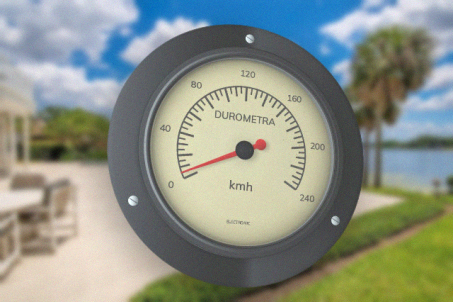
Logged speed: 5km/h
